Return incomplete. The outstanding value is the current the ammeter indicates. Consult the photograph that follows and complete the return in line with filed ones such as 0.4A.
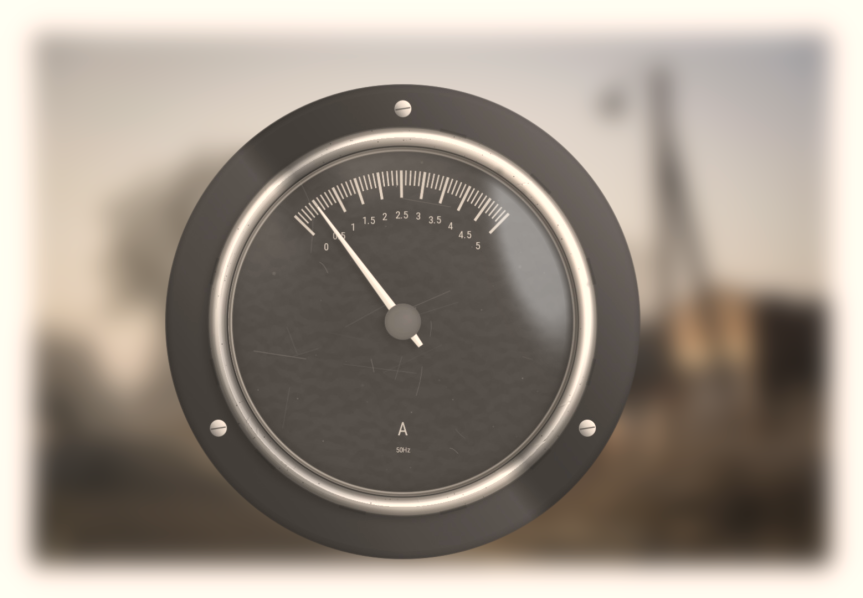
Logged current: 0.5A
